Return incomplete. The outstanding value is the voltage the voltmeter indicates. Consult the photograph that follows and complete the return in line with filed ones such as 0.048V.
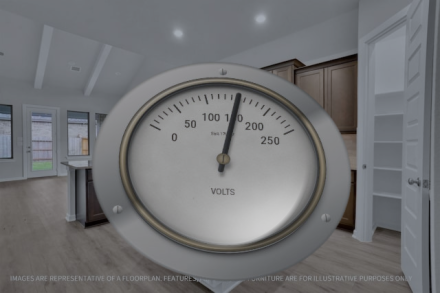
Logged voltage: 150V
